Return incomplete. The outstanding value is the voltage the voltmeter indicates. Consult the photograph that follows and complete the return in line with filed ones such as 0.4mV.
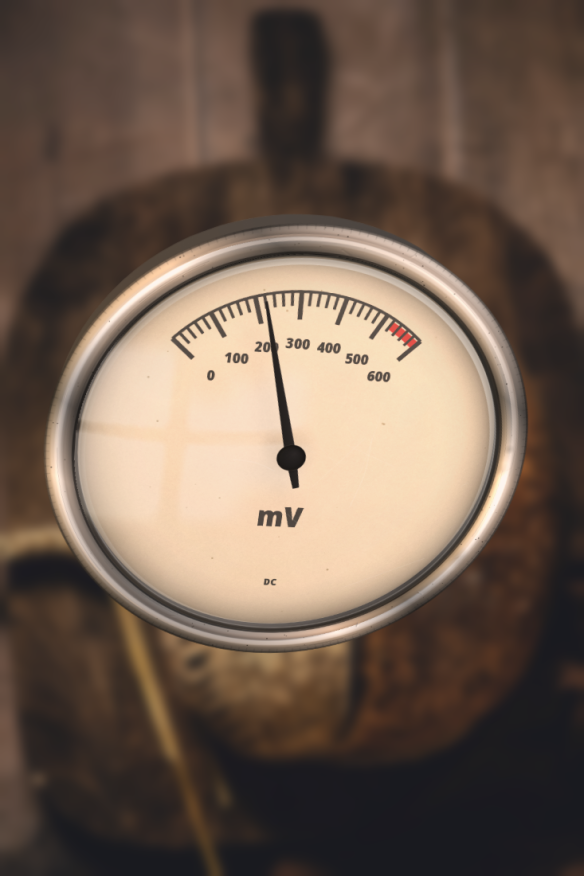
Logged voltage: 220mV
